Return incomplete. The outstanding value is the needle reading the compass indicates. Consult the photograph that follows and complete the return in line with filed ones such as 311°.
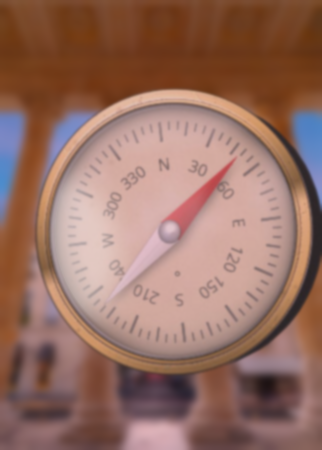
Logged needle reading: 50°
